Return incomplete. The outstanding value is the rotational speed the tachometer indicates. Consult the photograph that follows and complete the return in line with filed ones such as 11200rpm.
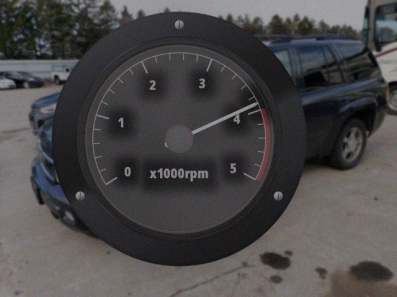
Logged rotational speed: 3900rpm
